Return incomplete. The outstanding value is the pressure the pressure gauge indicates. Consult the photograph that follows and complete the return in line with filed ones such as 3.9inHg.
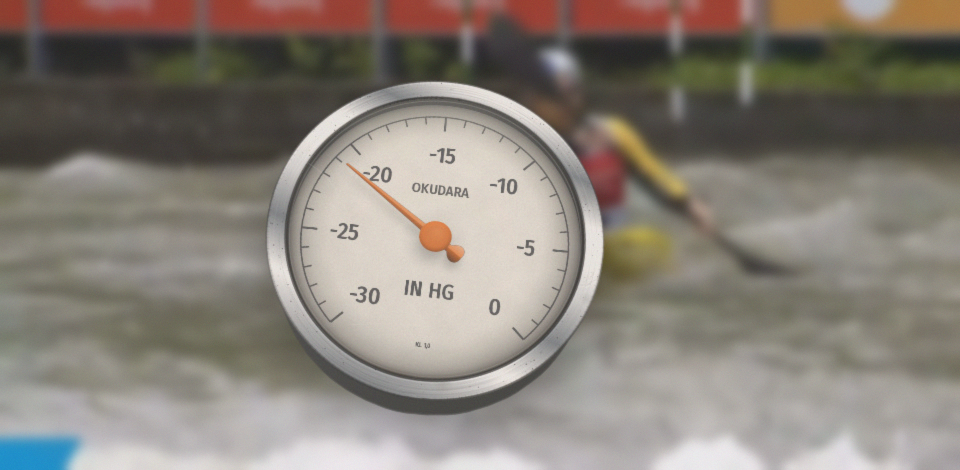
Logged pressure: -21inHg
